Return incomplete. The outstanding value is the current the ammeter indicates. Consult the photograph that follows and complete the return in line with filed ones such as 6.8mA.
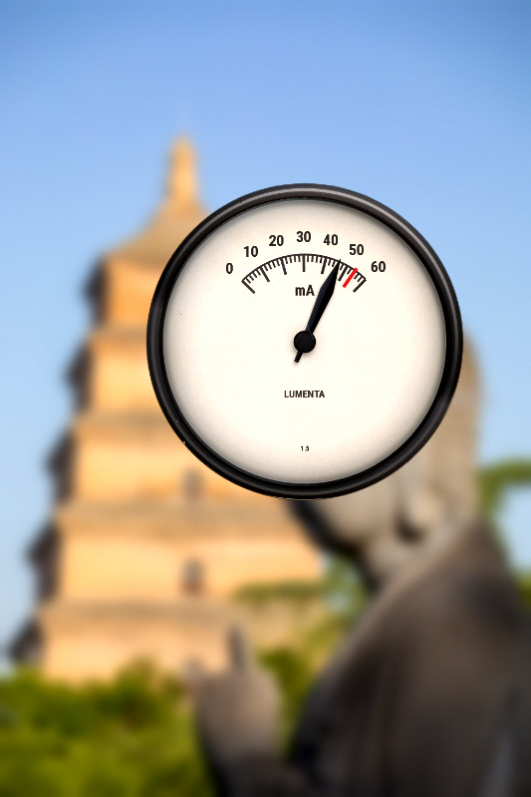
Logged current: 46mA
